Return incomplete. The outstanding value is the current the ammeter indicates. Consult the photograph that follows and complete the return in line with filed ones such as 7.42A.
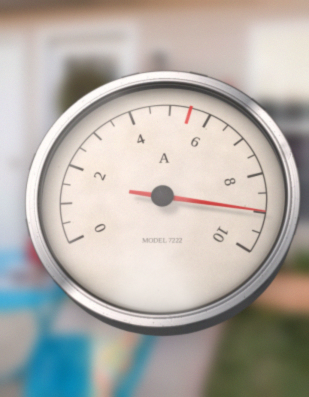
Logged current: 9A
